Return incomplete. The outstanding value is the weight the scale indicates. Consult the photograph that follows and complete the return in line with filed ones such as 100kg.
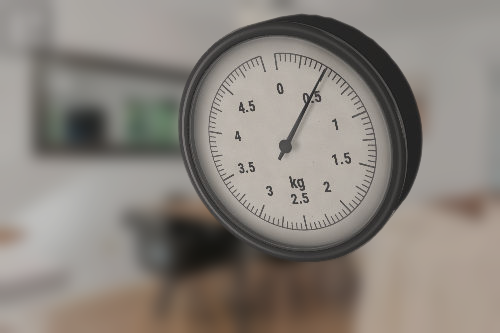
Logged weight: 0.5kg
